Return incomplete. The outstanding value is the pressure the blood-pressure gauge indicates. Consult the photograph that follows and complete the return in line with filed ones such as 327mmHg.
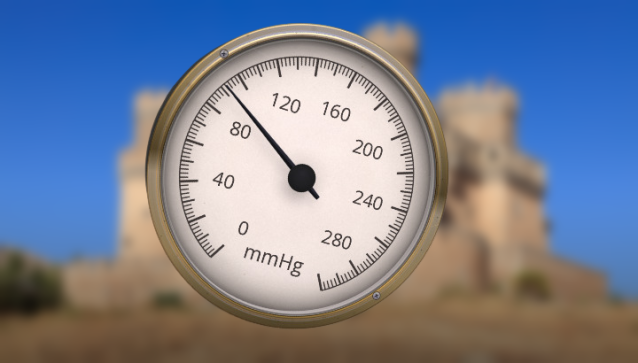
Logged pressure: 92mmHg
